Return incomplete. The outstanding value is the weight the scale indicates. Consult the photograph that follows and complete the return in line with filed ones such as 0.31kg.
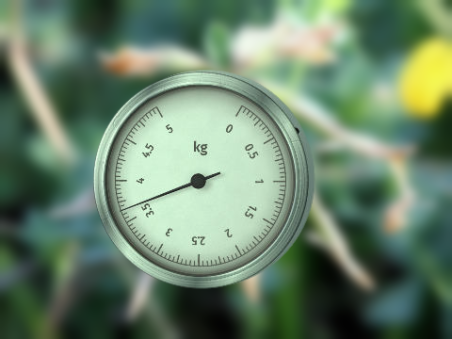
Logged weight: 3.65kg
